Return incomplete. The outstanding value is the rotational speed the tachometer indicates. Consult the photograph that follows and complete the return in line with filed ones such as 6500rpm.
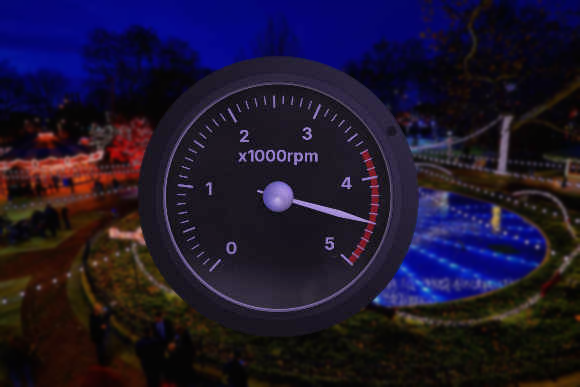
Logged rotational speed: 4500rpm
